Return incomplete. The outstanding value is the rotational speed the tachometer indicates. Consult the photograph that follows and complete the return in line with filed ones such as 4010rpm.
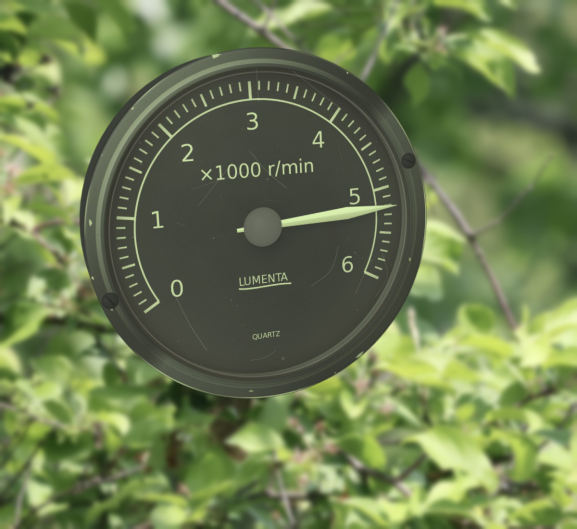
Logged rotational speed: 5200rpm
